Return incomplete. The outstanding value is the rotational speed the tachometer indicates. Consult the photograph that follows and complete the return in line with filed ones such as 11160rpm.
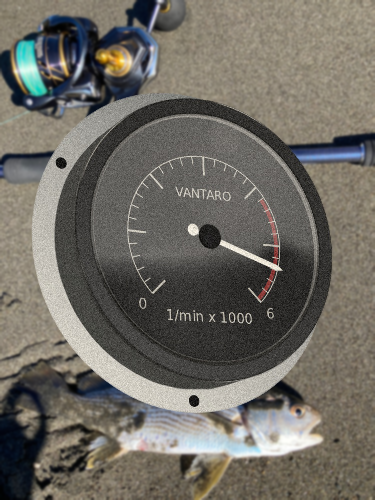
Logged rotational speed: 5400rpm
